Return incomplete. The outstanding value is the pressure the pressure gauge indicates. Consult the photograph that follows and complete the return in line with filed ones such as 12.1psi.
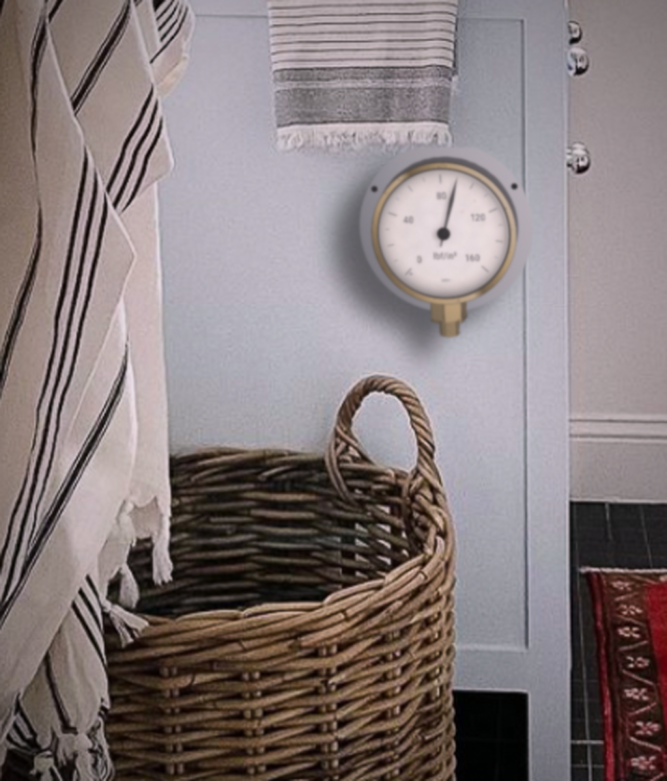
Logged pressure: 90psi
